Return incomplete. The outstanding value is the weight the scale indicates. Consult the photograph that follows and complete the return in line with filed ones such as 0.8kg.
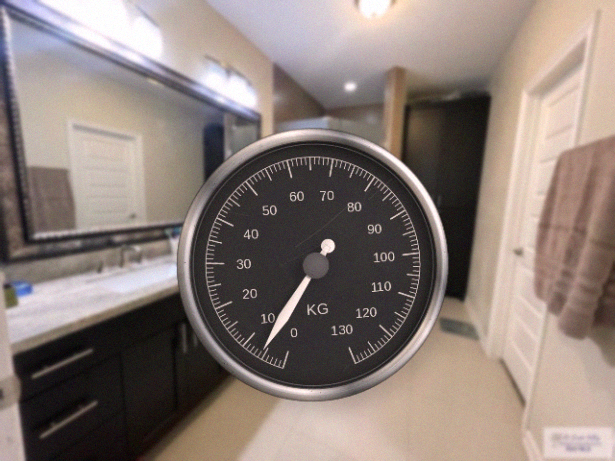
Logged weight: 6kg
